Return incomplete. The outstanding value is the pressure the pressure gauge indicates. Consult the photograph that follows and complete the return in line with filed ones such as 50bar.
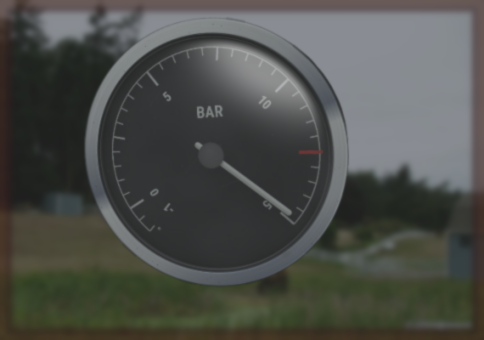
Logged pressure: 14.75bar
